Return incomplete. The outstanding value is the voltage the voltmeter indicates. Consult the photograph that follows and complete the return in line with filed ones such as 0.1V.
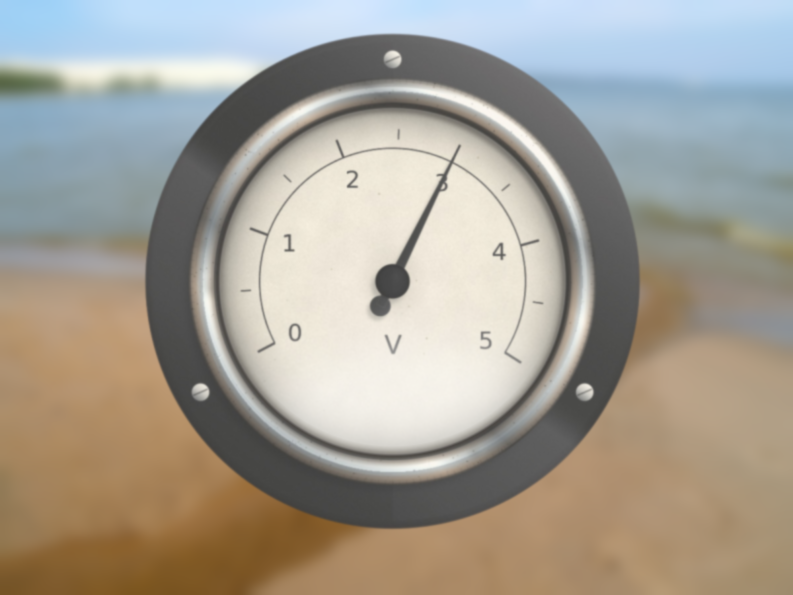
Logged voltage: 3V
